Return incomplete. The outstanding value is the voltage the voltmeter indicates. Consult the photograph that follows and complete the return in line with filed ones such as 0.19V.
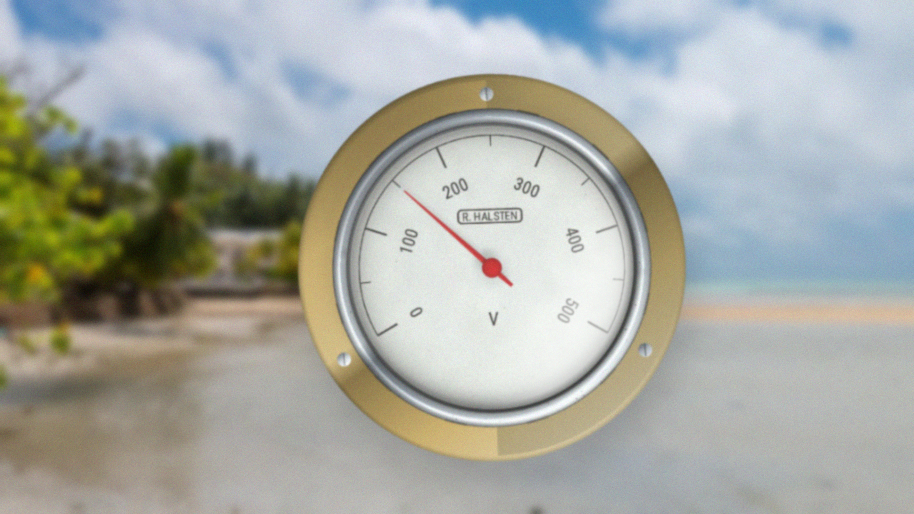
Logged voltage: 150V
